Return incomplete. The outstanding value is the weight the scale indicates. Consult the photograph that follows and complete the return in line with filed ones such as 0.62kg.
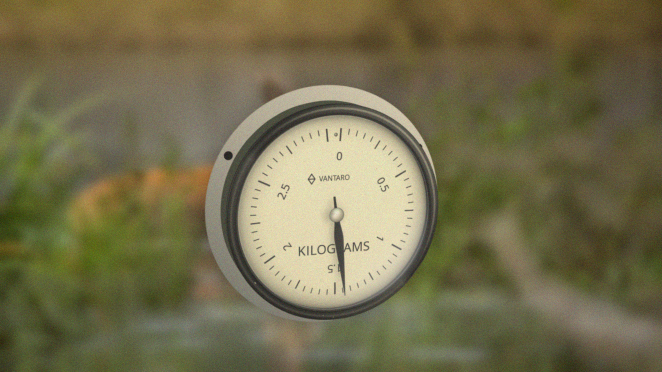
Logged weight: 1.45kg
